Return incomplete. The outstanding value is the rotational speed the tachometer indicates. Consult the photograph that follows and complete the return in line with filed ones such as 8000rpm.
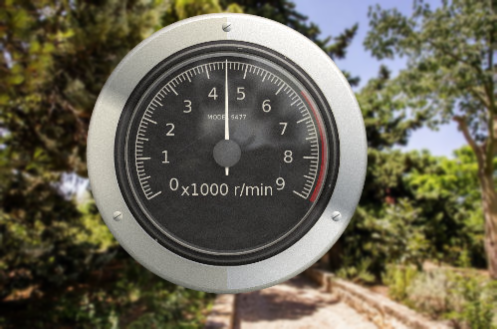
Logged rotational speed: 4500rpm
